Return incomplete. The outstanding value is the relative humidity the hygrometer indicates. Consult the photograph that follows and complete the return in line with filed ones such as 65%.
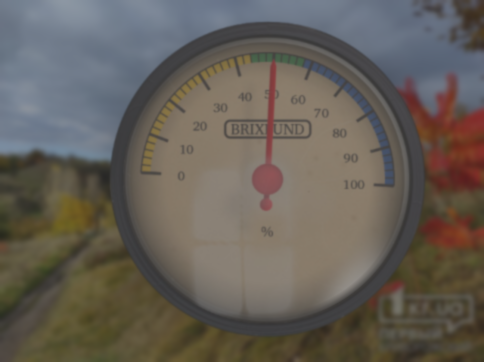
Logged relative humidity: 50%
